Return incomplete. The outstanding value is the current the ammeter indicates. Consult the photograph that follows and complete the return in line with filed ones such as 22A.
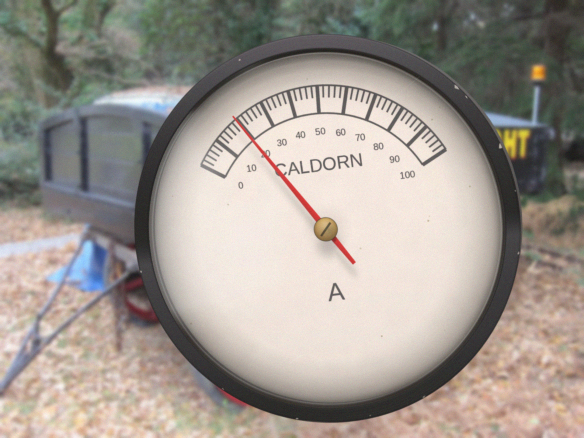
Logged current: 20A
